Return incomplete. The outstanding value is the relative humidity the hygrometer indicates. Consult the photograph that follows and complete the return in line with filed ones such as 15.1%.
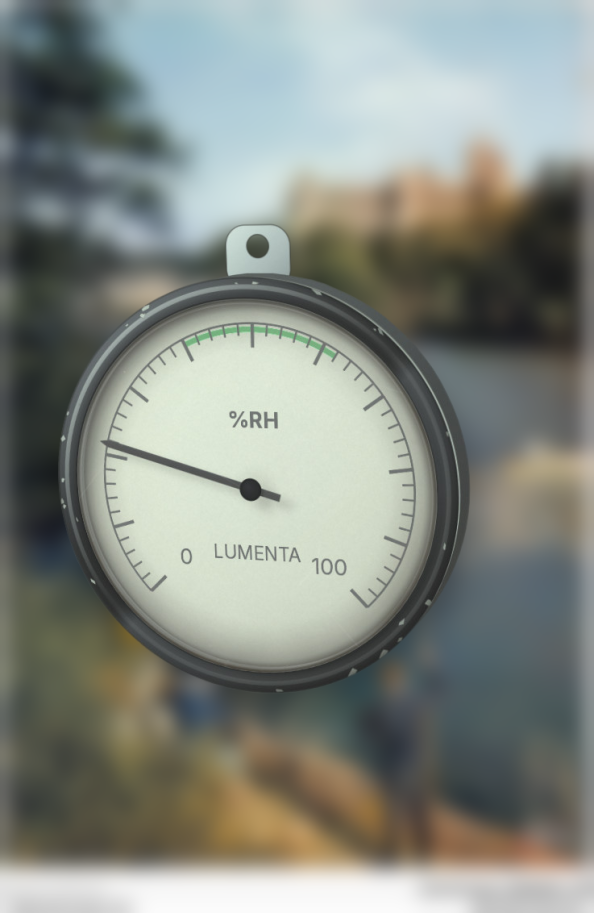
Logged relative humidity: 22%
